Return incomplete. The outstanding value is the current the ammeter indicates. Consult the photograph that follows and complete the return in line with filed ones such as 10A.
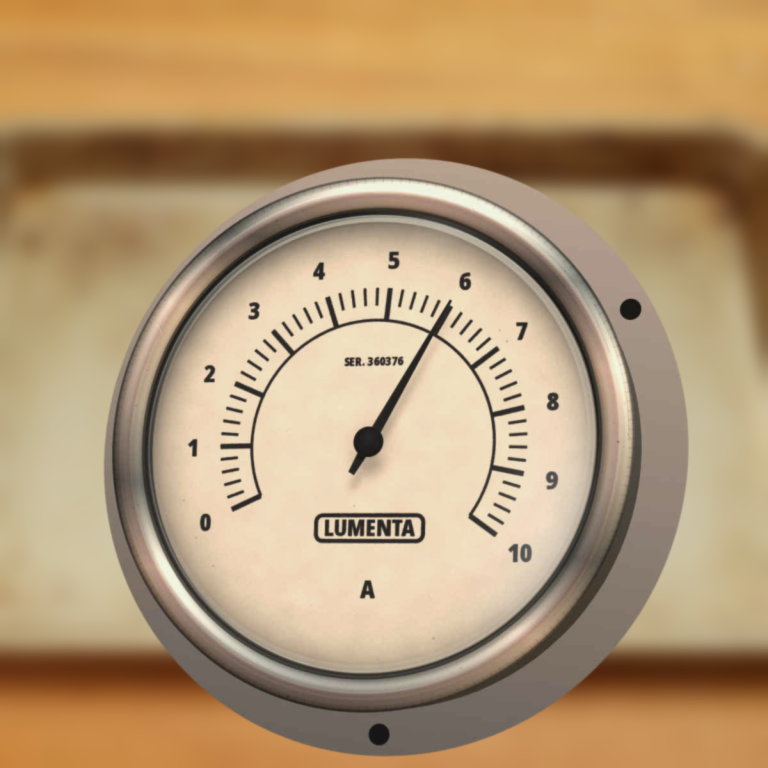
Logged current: 6A
